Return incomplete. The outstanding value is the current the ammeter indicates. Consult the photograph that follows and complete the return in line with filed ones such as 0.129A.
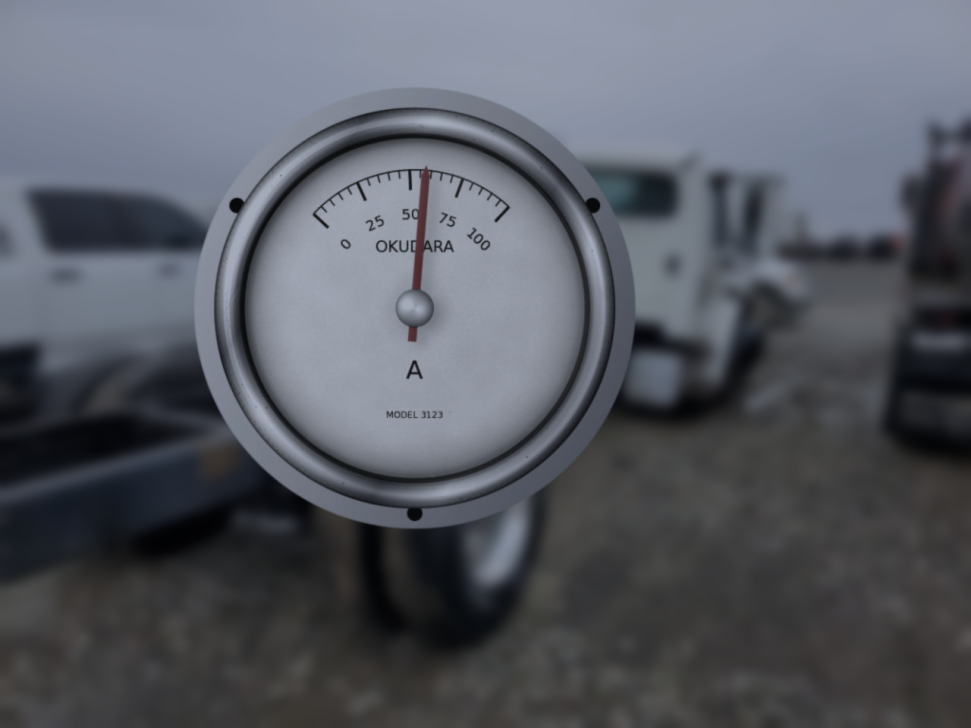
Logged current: 57.5A
